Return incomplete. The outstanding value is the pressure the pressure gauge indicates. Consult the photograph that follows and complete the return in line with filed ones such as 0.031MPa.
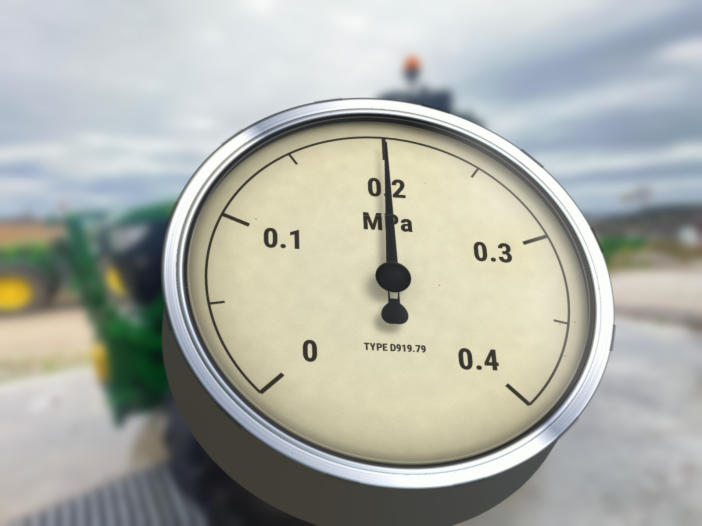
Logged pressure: 0.2MPa
